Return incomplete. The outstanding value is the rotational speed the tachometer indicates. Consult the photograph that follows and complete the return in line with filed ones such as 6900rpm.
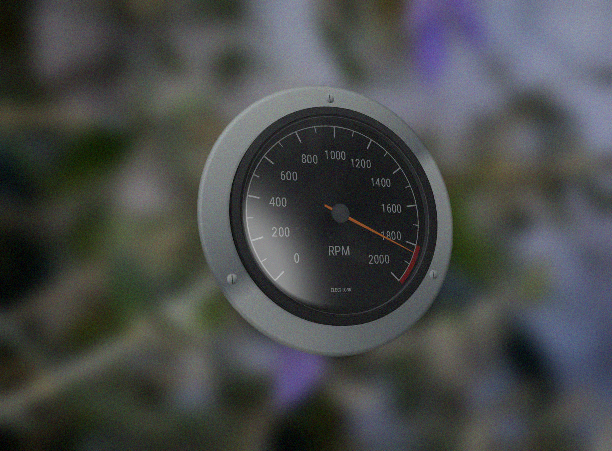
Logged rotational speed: 1850rpm
